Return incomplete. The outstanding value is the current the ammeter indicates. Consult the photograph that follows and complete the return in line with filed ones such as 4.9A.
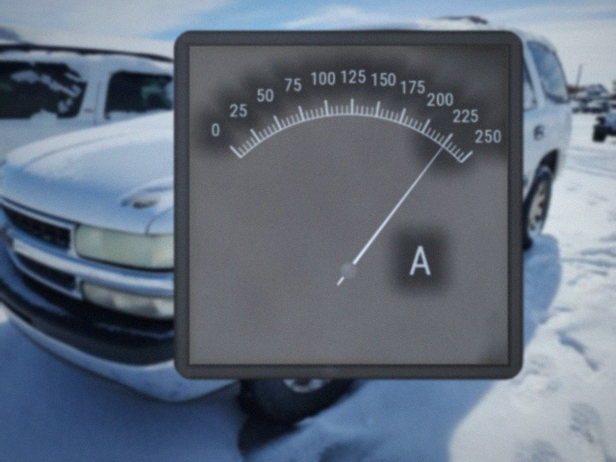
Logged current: 225A
